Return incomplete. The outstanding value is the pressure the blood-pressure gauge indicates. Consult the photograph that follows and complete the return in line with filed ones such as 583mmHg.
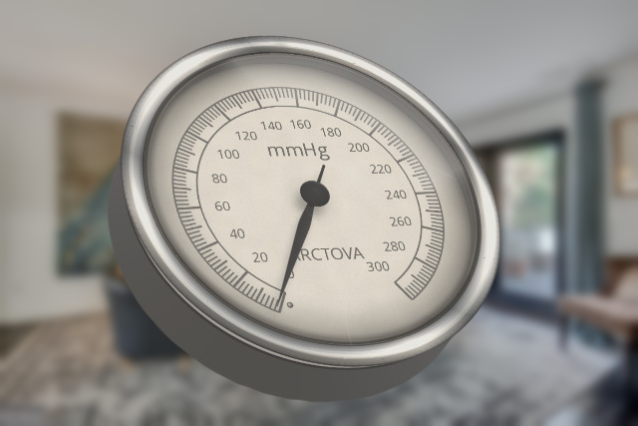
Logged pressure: 2mmHg
